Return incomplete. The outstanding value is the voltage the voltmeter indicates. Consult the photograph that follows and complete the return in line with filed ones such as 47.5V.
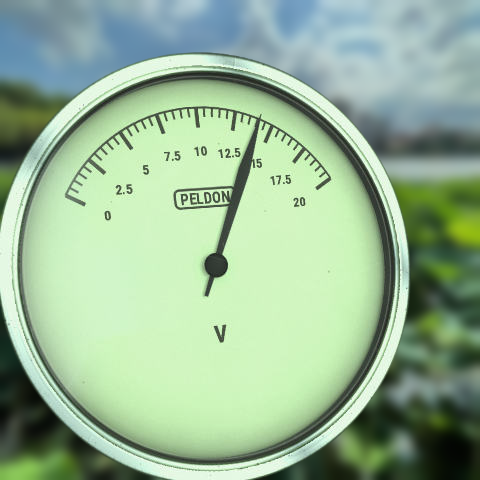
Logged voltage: 14V
